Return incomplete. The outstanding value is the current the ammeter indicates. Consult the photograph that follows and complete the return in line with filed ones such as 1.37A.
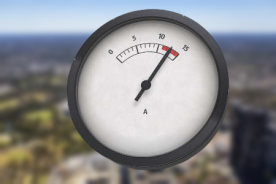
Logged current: 13A
